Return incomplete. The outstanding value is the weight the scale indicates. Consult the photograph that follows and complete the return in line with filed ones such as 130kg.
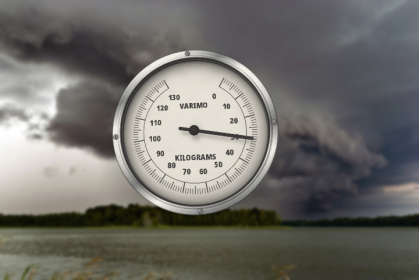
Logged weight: 30kg
